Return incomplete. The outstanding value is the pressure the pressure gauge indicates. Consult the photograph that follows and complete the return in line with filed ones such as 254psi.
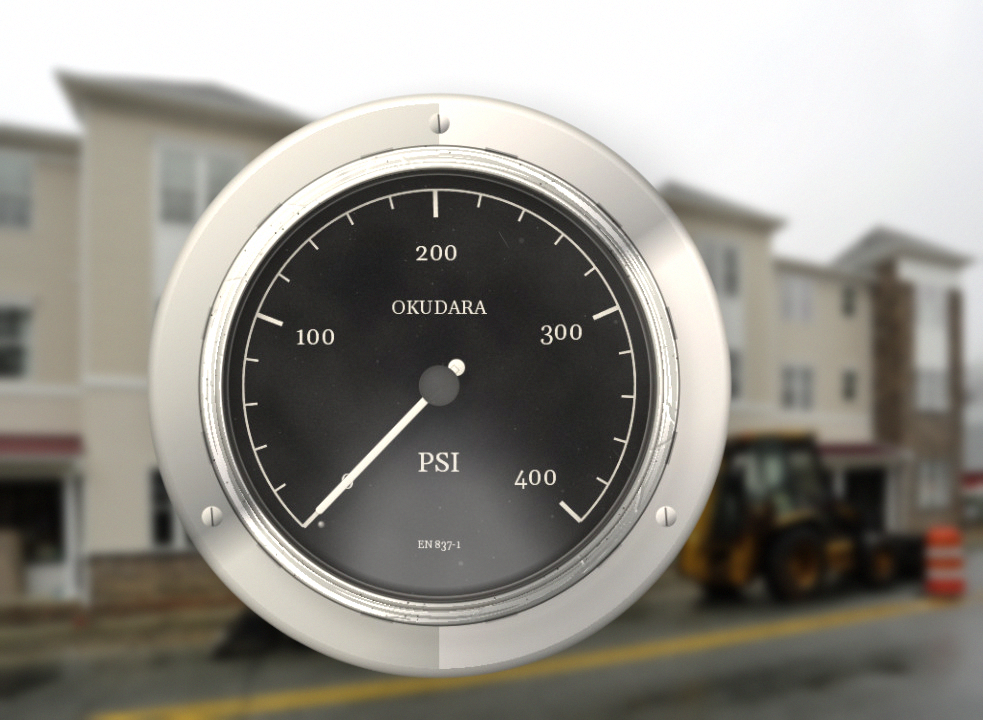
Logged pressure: 0psi
